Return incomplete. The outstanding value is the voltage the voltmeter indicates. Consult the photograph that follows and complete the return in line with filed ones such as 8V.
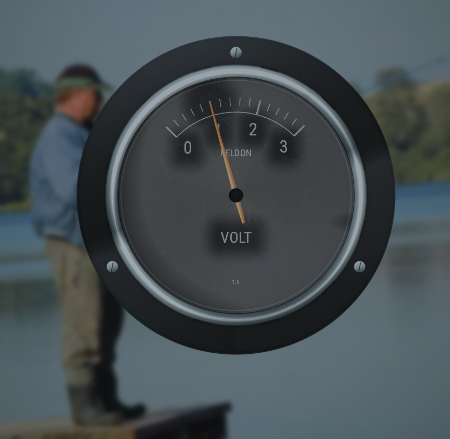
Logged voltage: 1V
